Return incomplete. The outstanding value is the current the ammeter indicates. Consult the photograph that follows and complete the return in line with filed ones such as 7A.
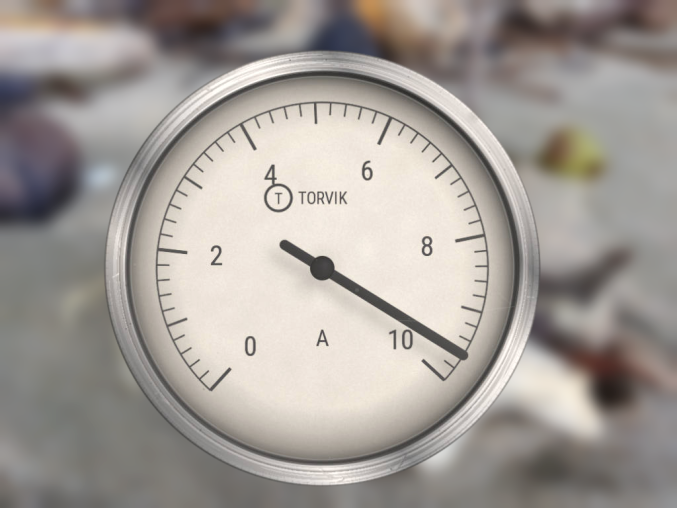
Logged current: 9.6A
